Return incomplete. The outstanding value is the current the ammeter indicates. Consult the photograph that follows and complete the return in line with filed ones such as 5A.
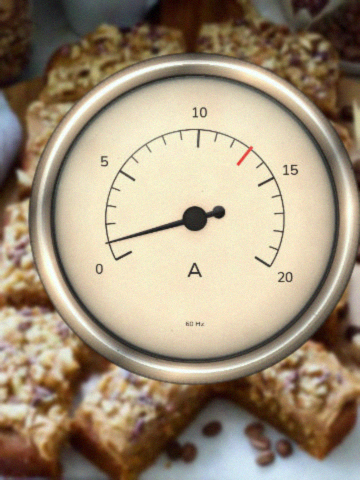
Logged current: 1A
